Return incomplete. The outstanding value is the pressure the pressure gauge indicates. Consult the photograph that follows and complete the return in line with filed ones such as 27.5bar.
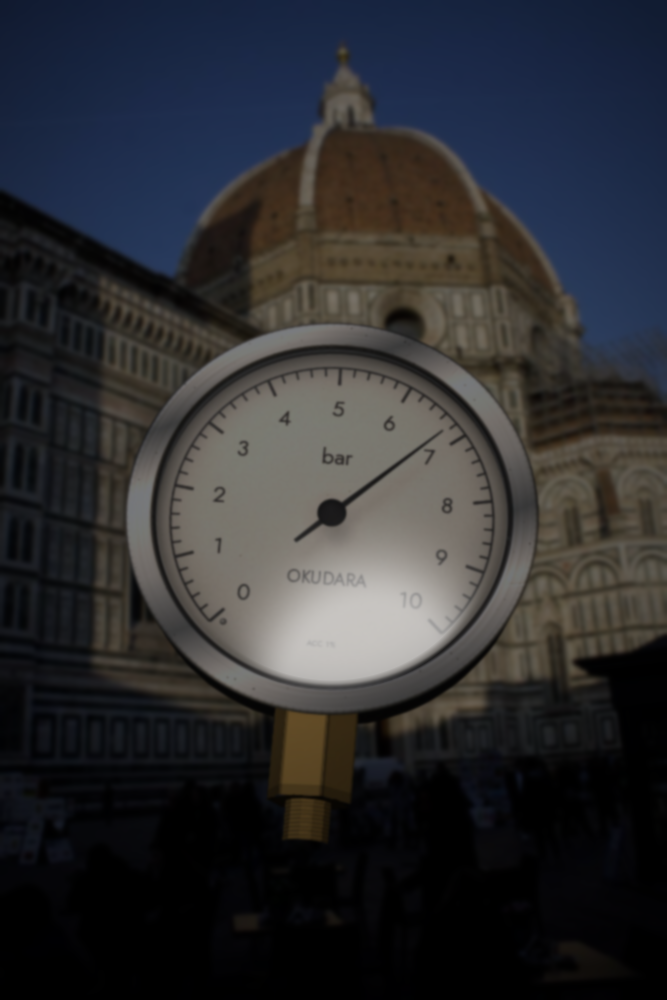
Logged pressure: 6.8bar
